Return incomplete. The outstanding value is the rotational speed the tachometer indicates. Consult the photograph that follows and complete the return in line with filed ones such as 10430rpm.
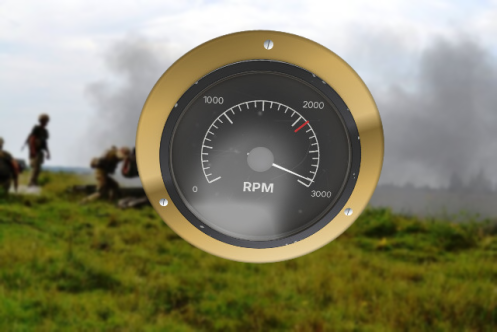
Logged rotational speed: 2900rpm
